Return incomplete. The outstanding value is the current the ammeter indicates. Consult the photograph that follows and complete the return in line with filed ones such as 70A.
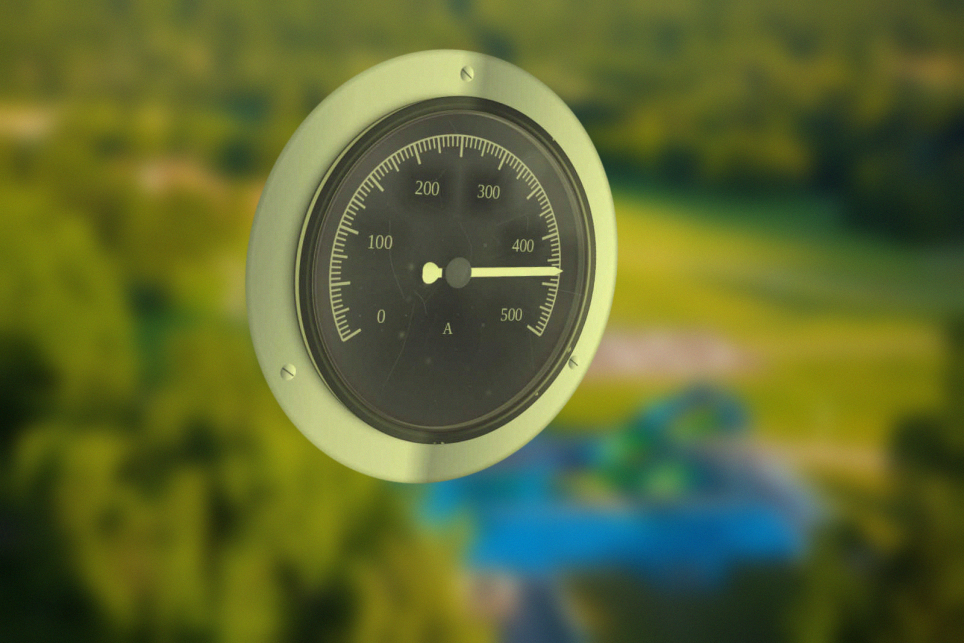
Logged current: 435A
